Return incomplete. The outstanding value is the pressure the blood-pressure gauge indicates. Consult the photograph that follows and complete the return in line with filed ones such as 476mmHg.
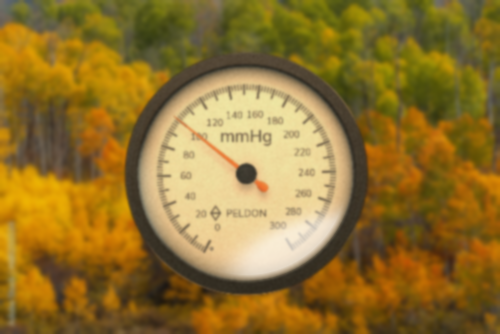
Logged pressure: 100mmHg
